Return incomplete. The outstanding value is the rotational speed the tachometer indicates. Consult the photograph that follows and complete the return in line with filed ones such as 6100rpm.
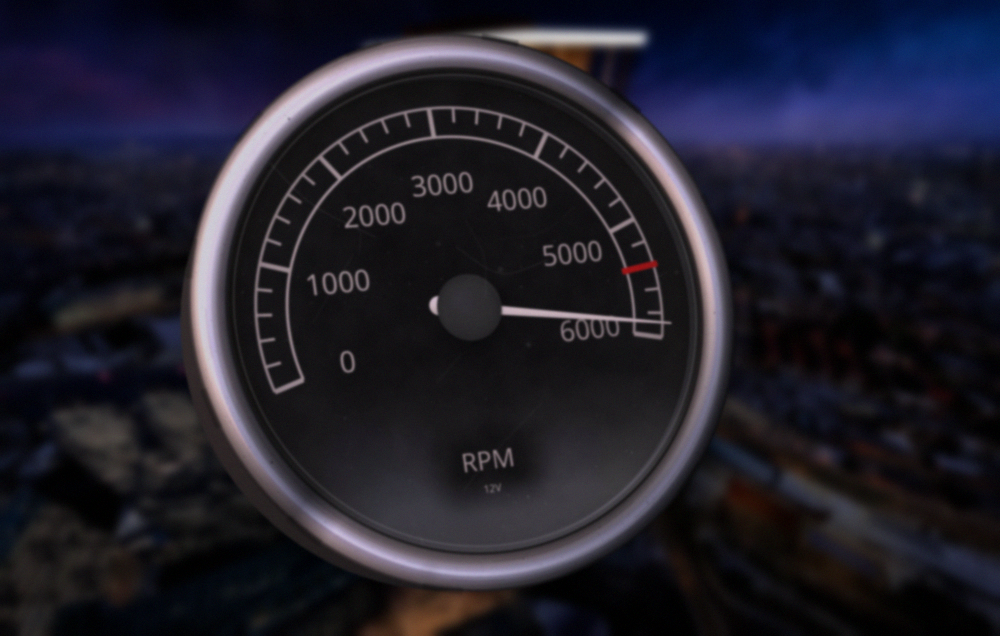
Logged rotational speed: 5900rpm
